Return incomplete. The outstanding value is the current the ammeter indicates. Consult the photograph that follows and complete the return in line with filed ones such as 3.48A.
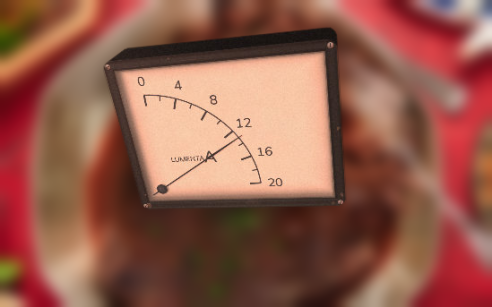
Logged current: 13A
